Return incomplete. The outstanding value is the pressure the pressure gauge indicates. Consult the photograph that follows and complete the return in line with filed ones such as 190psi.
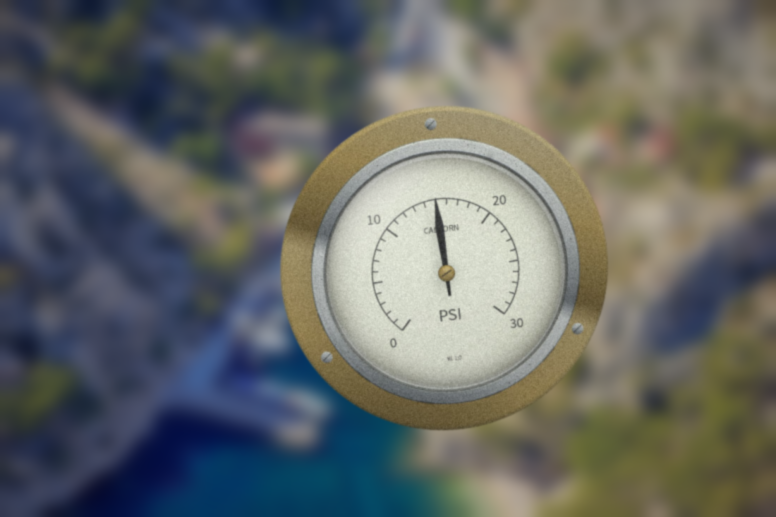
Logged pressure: 15psi
